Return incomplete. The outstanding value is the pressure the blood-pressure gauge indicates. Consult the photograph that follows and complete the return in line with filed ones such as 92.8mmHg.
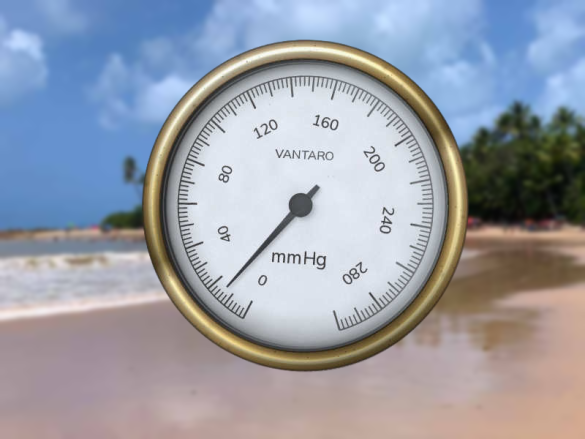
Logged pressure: 14mmHg
